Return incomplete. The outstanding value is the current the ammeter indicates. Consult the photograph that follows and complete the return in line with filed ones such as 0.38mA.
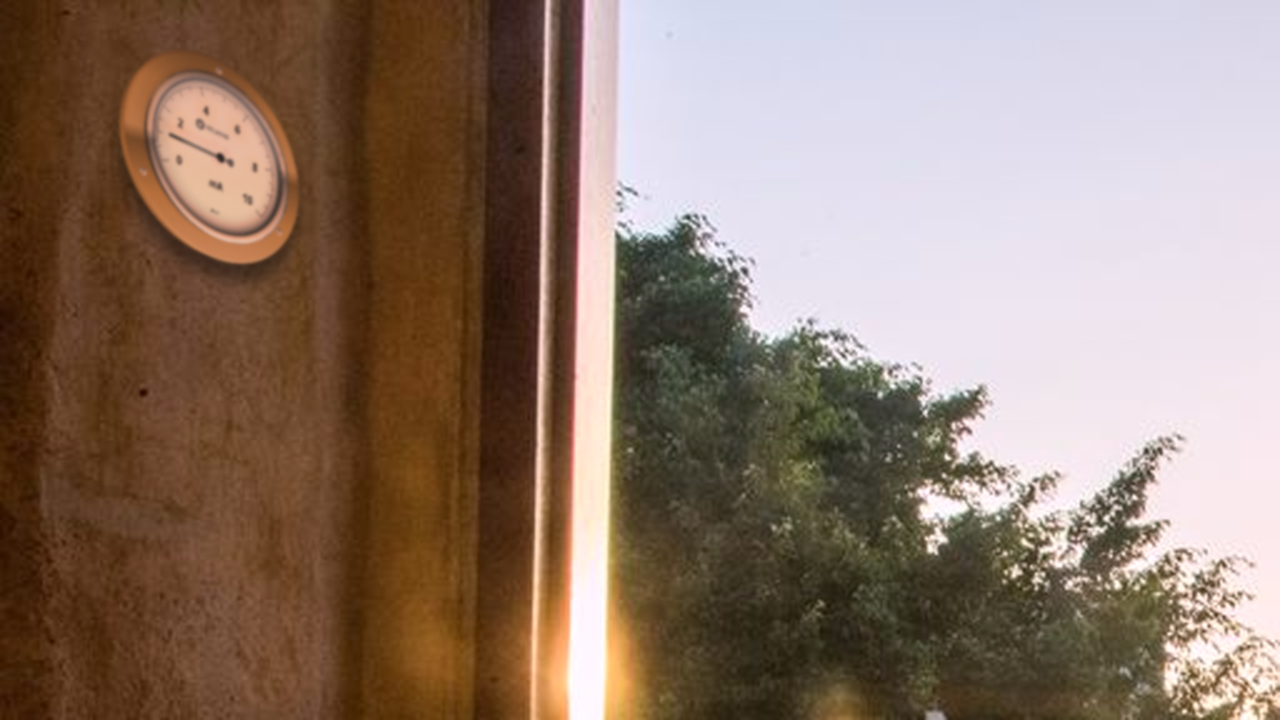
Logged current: 1mA
